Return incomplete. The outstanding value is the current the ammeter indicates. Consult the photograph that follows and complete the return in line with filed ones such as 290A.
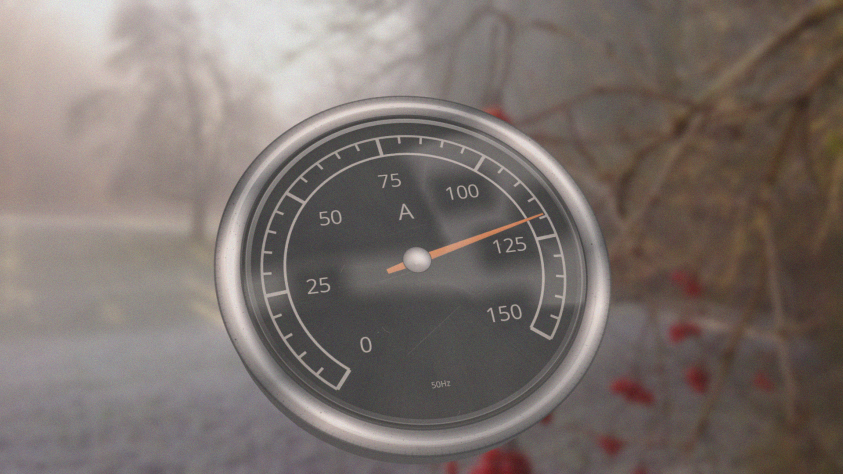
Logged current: 120A
